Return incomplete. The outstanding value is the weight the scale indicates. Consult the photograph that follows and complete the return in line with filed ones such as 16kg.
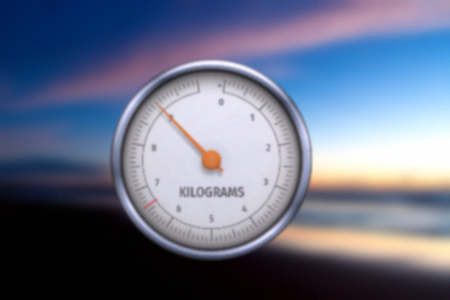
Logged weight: 9kg
